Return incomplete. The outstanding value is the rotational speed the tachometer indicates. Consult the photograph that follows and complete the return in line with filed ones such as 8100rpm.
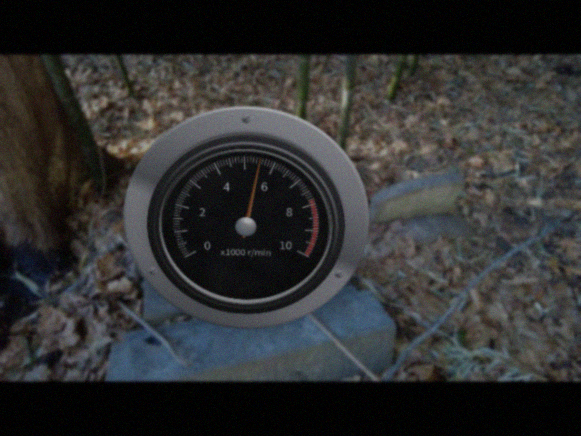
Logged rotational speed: 5500rpm
